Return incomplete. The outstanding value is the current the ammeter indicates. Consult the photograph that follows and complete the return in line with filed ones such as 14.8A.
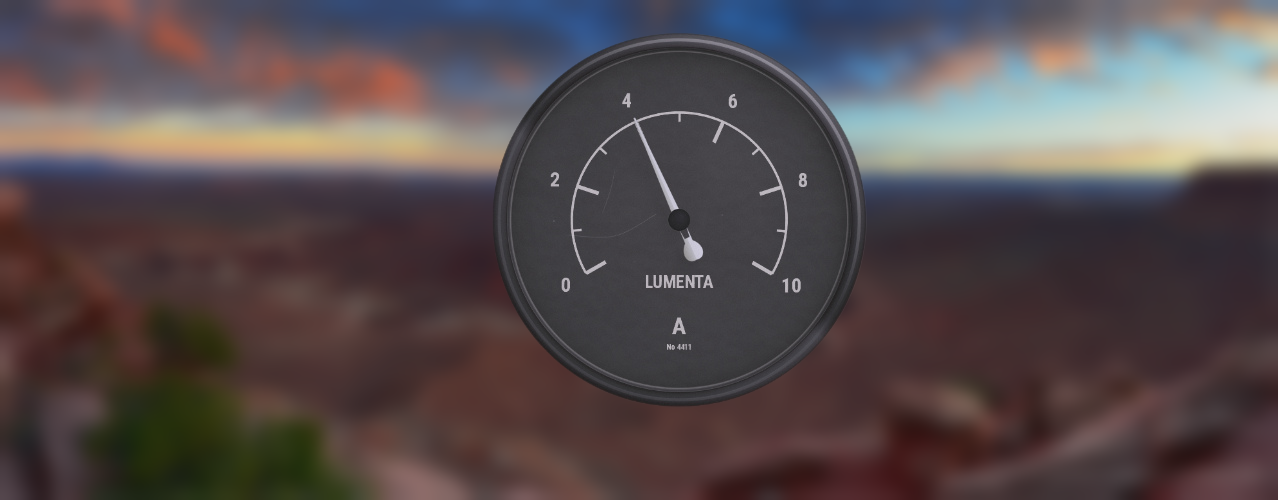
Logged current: 4A
